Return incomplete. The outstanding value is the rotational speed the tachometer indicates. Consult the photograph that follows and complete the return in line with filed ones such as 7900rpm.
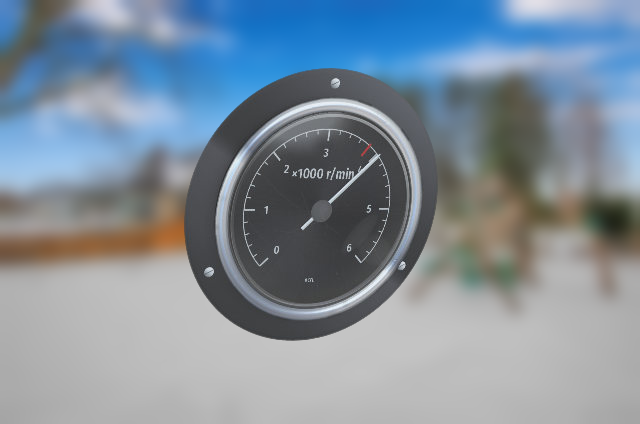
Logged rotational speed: 4000rpm
